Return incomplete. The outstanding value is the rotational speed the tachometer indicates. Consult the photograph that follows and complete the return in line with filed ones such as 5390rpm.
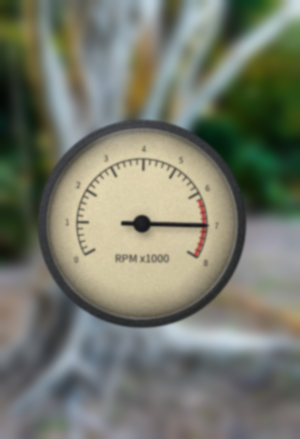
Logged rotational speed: 7000rpm
